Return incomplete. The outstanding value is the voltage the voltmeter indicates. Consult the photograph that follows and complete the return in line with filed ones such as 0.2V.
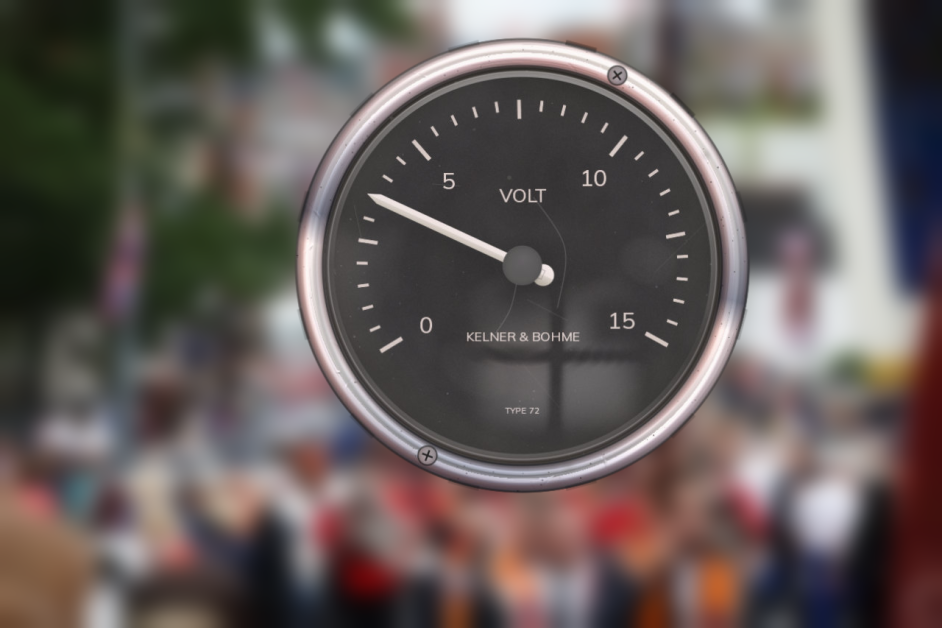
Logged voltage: 3.5V
